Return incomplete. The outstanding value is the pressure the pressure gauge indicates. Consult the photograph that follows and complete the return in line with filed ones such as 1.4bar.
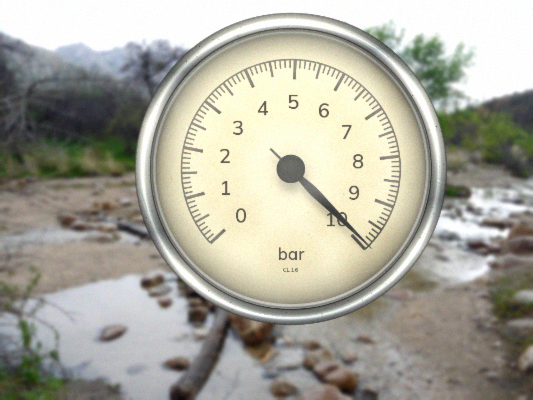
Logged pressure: 9.9bar
